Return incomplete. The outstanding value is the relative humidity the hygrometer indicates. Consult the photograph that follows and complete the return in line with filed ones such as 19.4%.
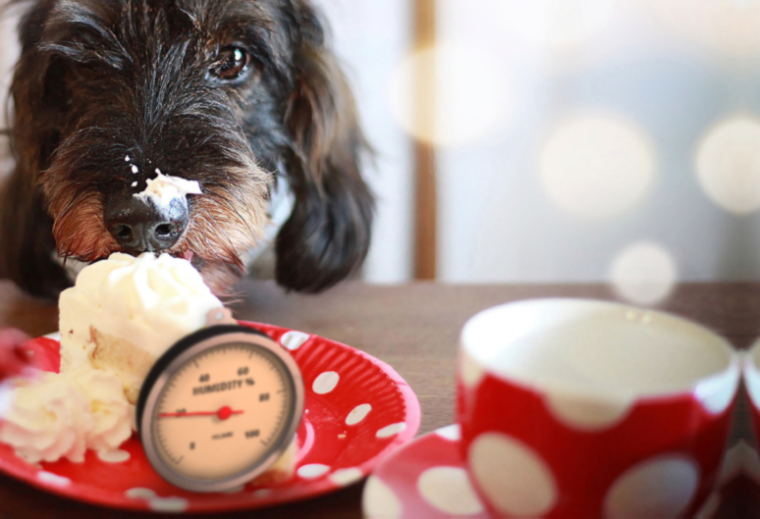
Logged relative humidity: 20%
